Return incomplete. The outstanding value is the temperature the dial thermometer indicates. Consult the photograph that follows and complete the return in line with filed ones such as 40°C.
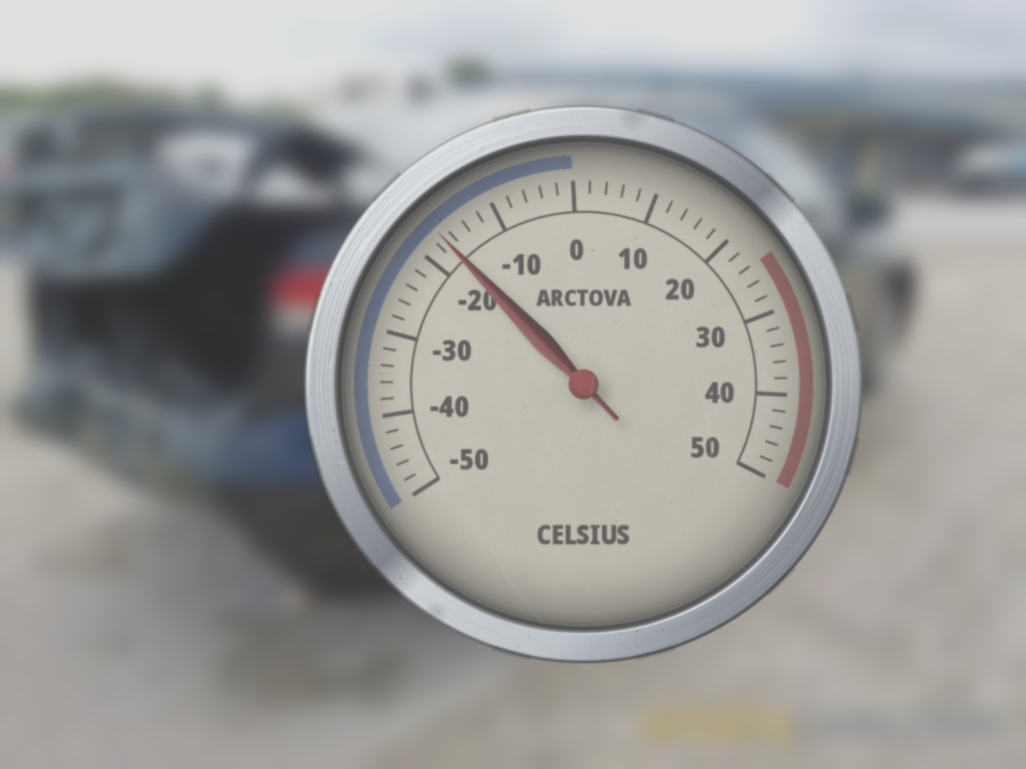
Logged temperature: -17°C
